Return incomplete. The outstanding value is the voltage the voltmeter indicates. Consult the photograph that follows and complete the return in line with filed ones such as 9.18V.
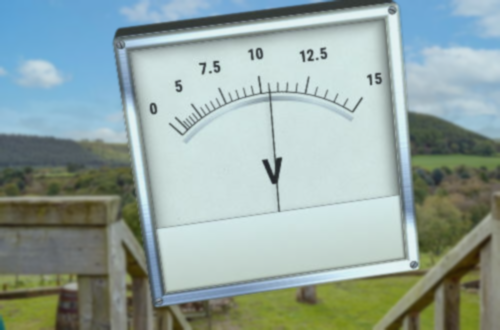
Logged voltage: 10.5V
